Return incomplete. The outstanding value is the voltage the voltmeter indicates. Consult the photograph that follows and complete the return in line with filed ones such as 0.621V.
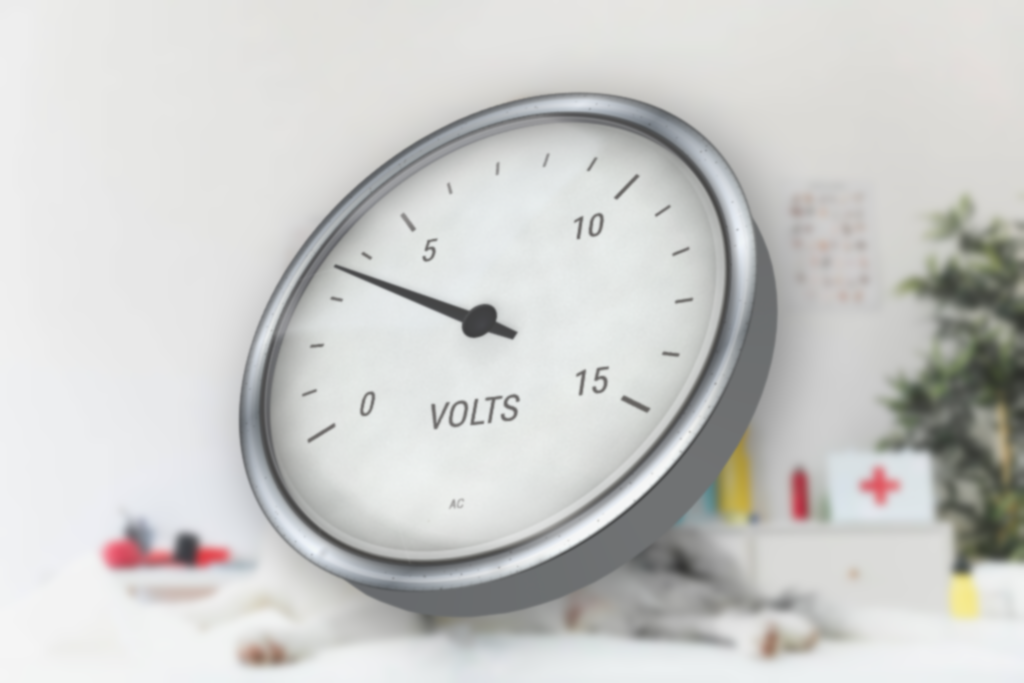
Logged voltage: 3.5V
